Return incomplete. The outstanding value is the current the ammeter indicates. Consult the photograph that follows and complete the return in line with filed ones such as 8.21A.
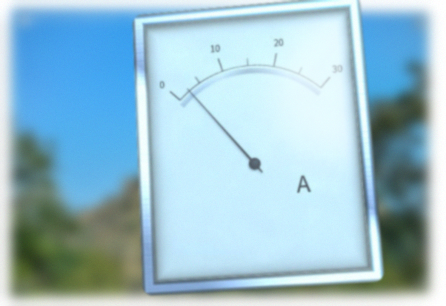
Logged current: 2.5A
